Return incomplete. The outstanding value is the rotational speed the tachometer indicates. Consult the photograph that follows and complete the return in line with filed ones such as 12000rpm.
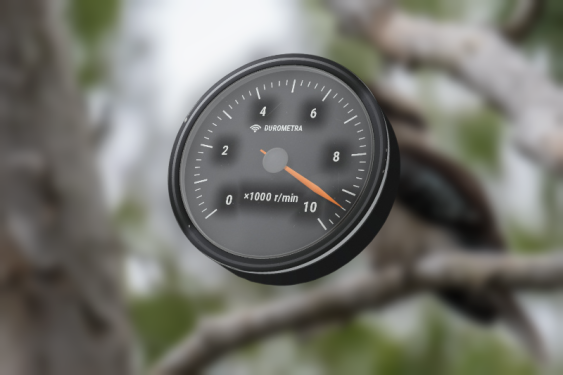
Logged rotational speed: 9400rpm
